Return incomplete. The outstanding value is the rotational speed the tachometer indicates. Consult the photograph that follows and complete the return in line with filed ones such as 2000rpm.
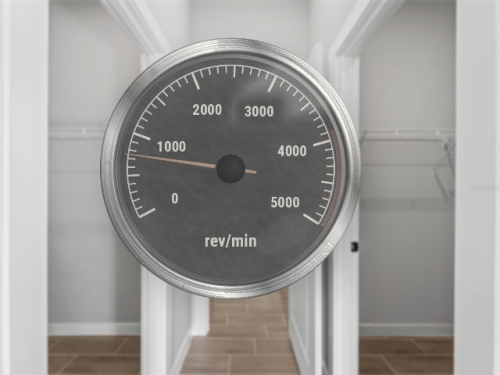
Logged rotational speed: 750rpm
